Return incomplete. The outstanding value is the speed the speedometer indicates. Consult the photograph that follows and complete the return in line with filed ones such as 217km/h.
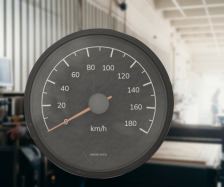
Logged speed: 0km/h
